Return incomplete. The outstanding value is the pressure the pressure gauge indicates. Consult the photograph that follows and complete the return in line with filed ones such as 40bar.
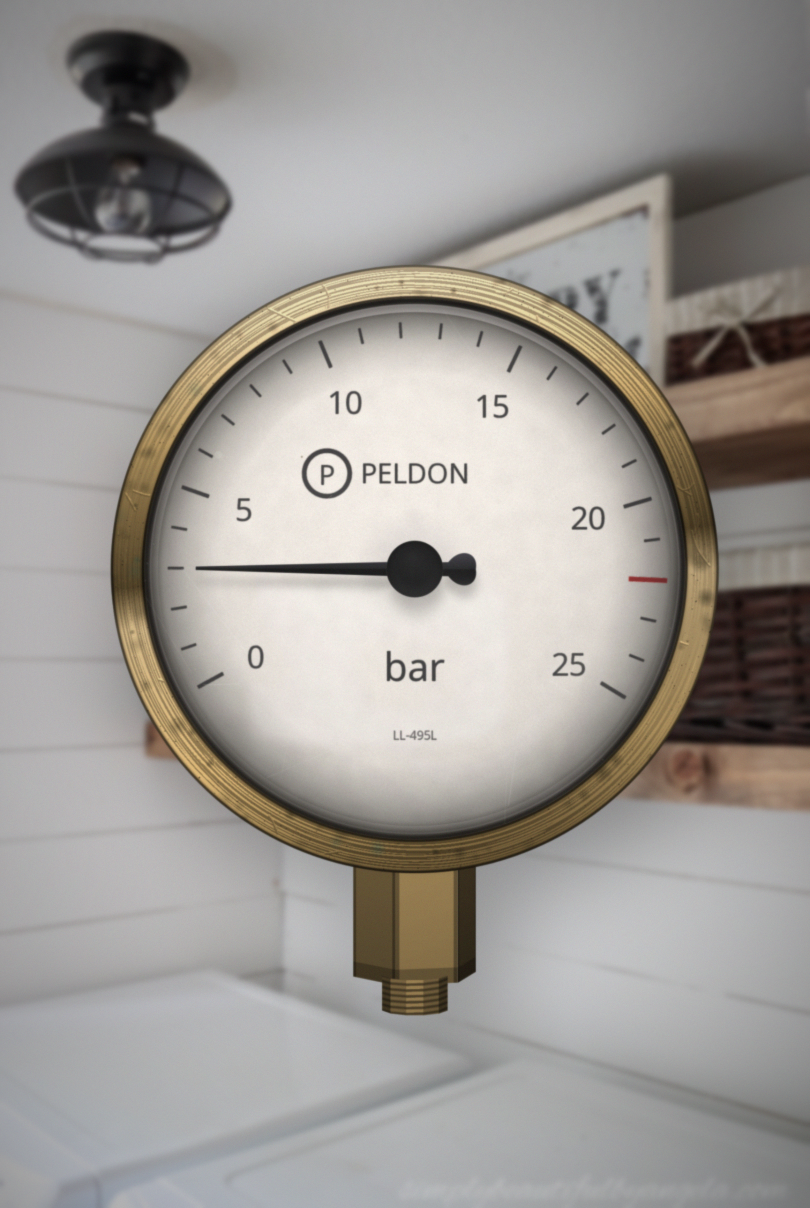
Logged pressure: 3bar
